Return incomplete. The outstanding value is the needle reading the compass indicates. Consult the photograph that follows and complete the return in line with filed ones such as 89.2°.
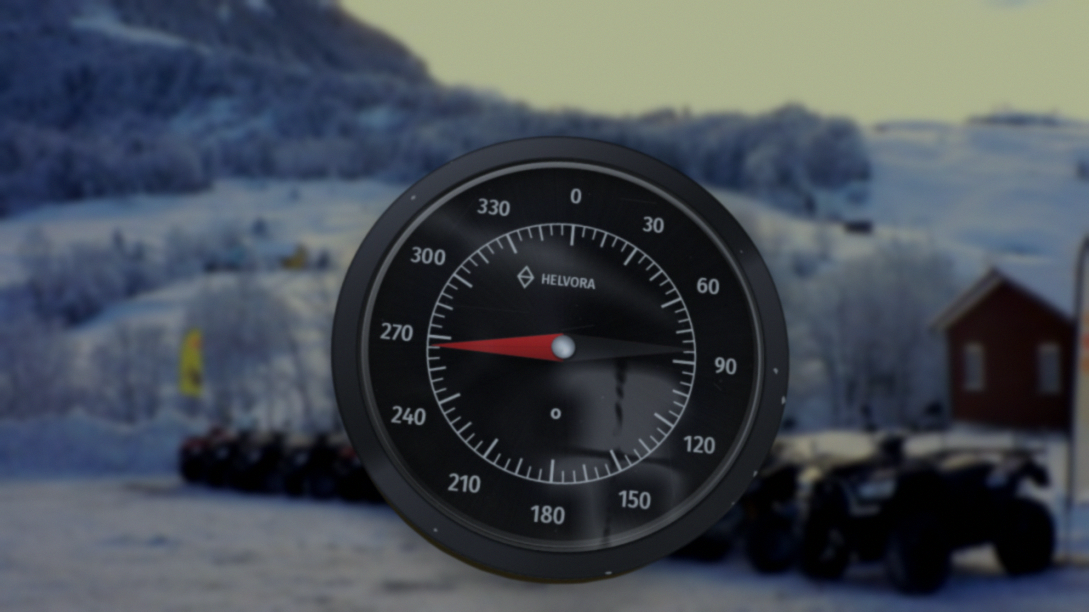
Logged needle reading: 265°
